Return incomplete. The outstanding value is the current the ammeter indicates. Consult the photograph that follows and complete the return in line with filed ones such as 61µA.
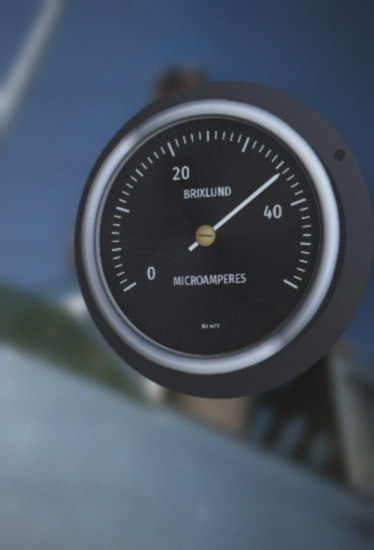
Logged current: 36µA
